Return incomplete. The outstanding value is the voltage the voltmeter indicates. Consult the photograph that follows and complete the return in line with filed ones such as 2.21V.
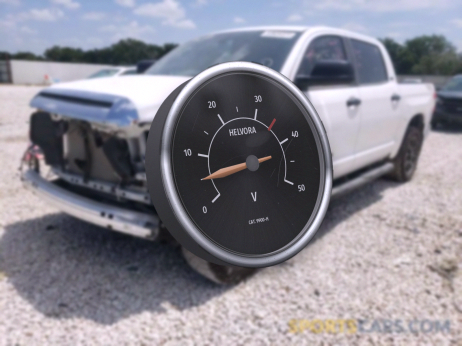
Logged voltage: 5V
